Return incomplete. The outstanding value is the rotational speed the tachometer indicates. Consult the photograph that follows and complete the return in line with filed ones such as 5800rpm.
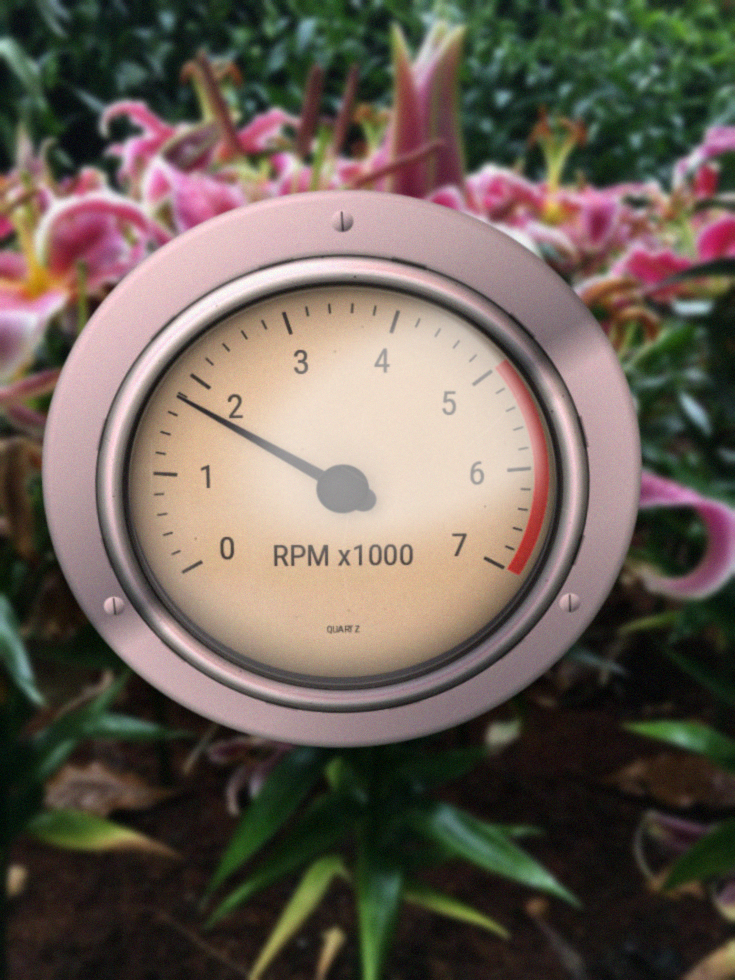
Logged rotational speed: 1800rpm
